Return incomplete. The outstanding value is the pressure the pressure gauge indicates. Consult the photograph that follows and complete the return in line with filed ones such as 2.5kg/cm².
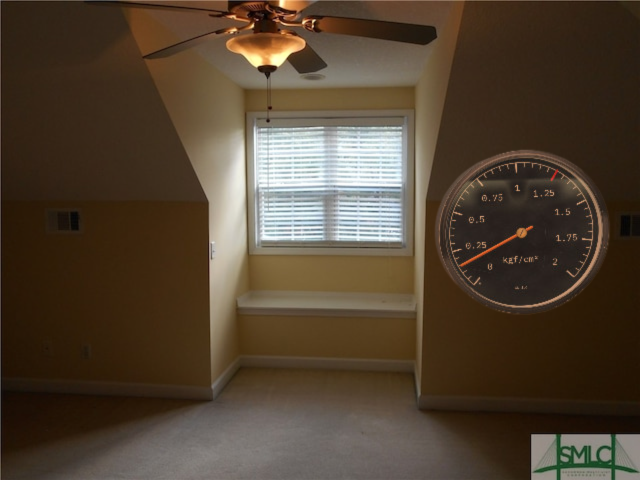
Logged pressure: 0.15kg/cm²
